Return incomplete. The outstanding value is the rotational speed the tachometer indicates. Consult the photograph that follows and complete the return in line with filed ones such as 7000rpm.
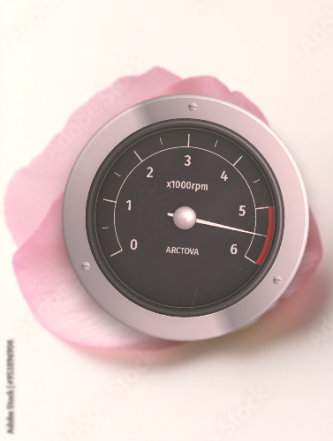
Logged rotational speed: 5500rpm
